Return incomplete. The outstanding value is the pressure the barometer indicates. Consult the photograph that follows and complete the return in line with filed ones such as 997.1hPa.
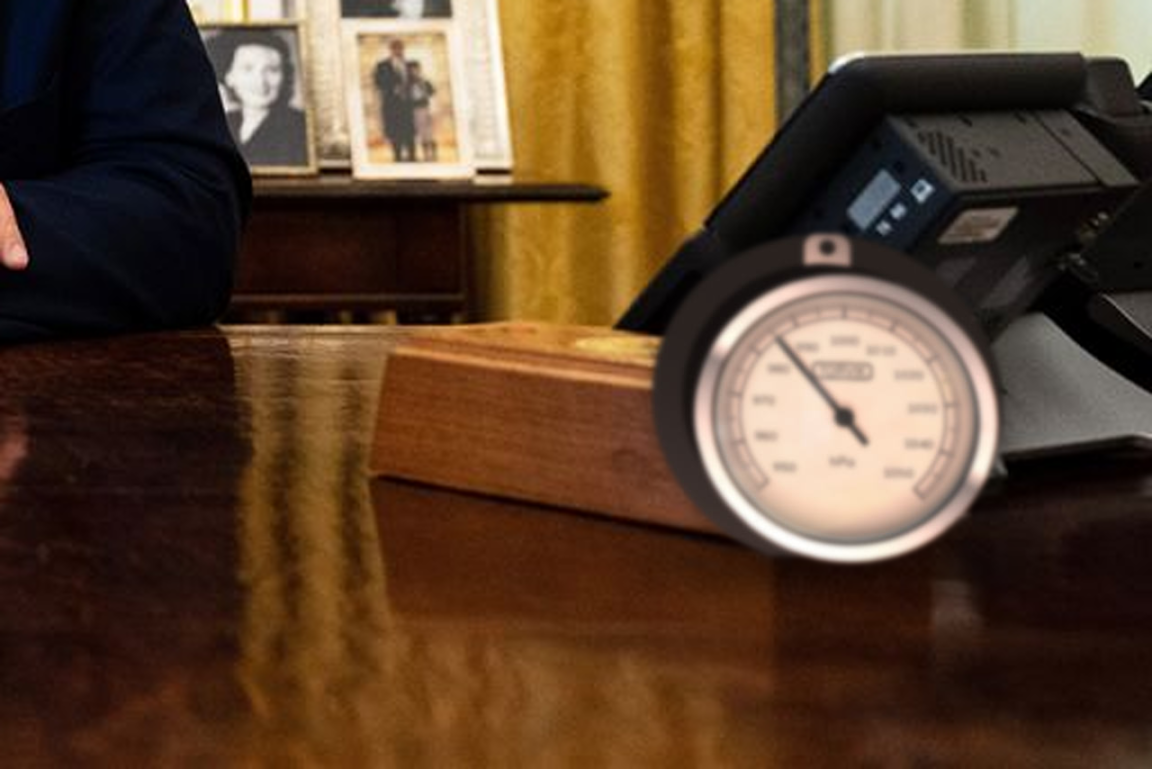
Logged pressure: 985hPa
